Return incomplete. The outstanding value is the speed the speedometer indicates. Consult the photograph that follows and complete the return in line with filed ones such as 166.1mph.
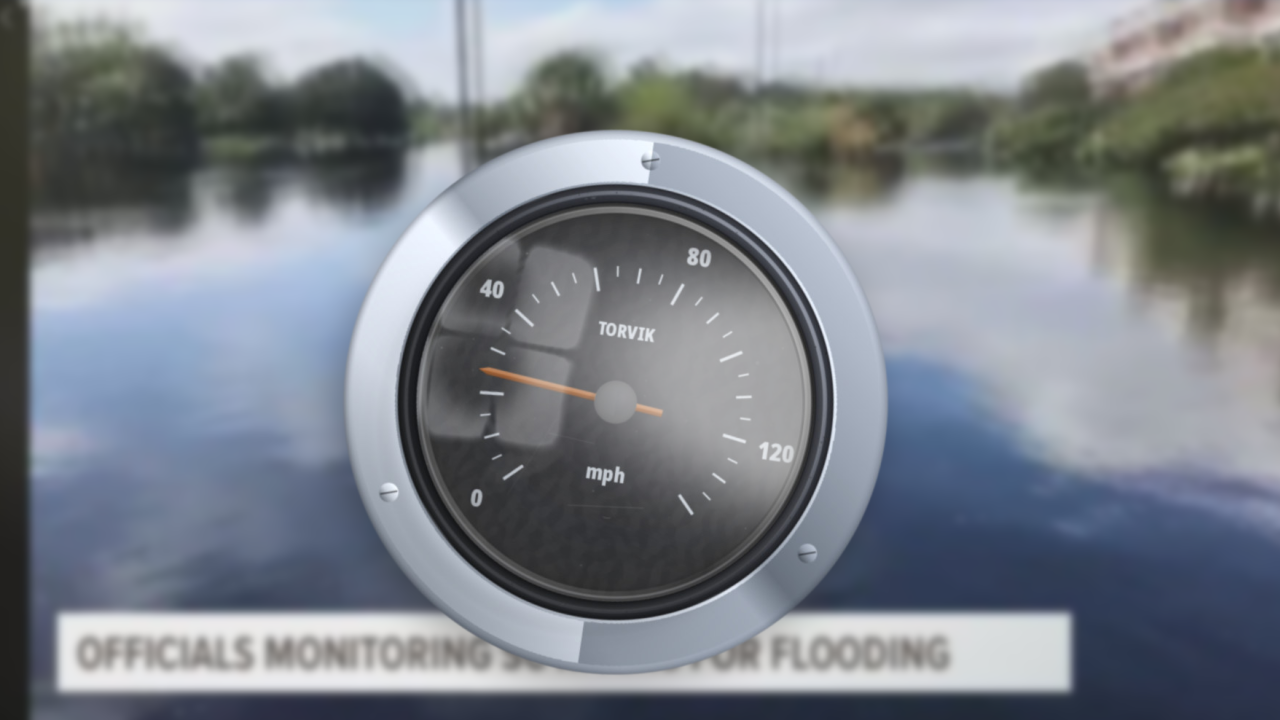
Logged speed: 25mph
